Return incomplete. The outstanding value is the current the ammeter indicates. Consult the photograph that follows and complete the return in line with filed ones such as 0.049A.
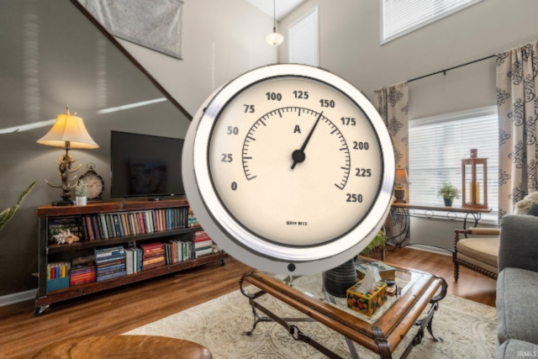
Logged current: 150A
